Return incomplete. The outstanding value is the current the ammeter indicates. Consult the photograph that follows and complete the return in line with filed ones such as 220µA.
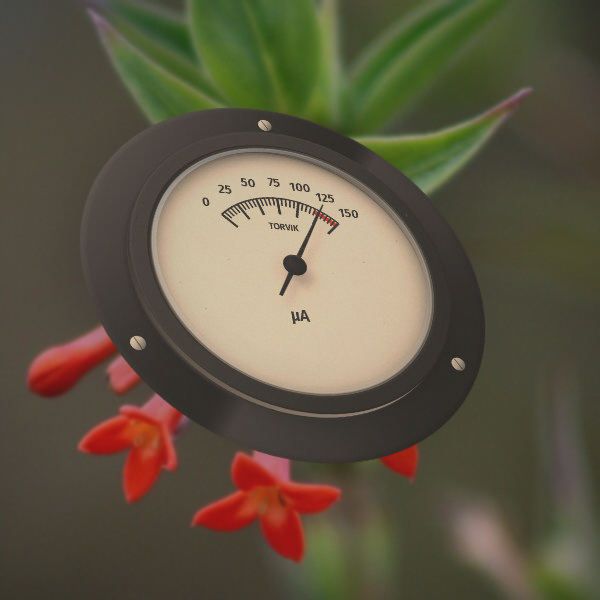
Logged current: 125µA
